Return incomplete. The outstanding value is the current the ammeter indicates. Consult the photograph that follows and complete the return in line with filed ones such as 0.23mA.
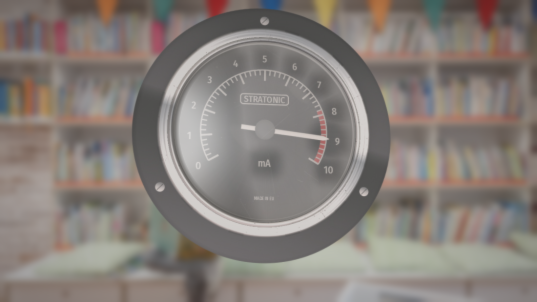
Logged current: 9mA
